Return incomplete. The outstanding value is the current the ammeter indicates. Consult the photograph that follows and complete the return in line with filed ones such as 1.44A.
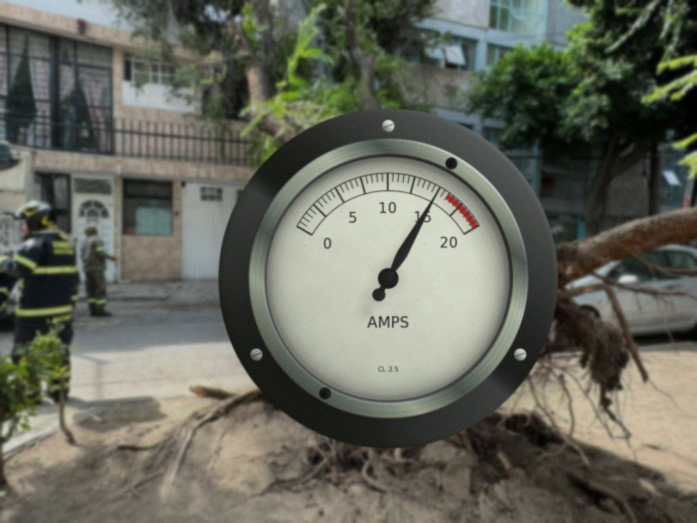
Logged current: 15A
